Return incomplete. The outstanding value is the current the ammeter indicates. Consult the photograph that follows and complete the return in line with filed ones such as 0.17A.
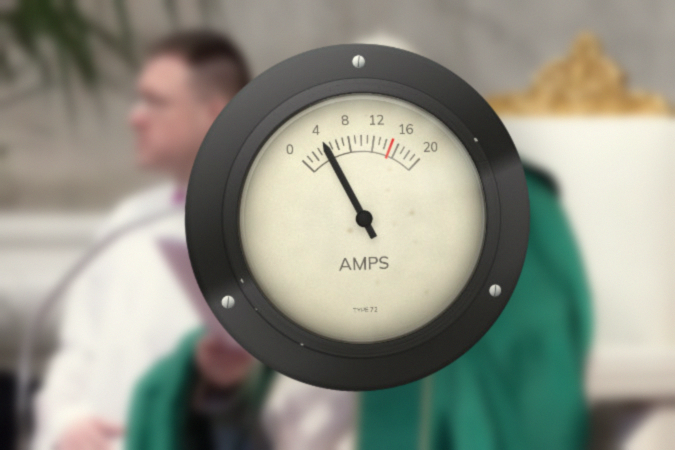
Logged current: 4A
